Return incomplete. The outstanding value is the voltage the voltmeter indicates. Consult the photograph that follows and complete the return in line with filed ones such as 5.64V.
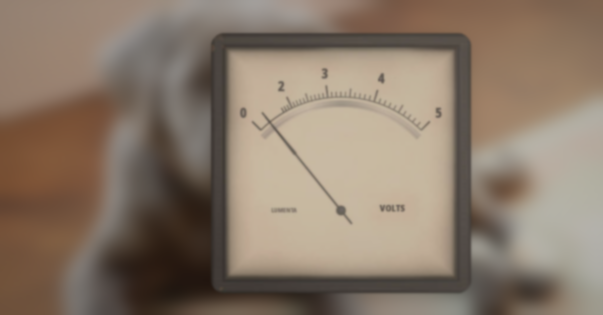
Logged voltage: 1V
